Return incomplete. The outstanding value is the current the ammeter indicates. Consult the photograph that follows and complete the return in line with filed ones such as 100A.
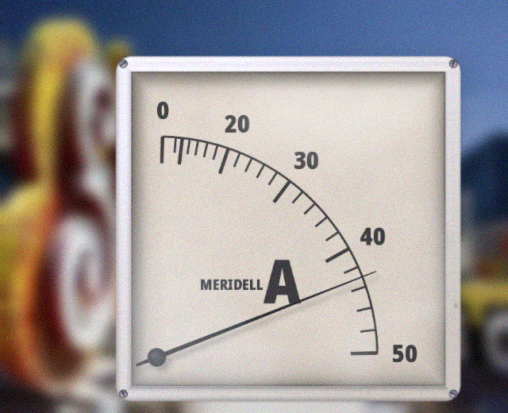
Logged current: 43A
